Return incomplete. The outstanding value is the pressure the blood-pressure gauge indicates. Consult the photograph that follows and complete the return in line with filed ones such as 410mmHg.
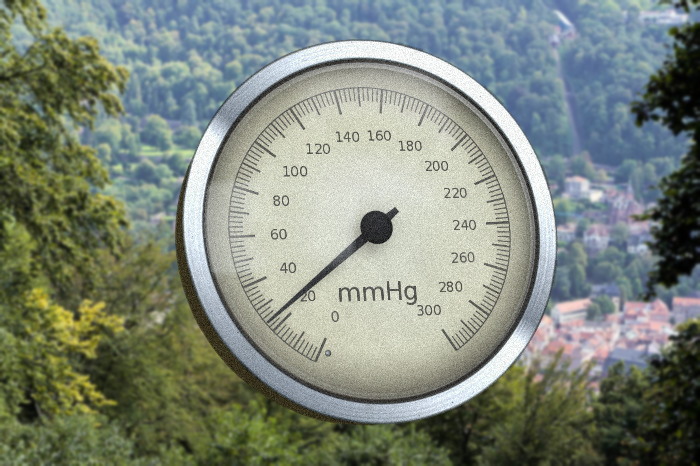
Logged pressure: 24mmHg
